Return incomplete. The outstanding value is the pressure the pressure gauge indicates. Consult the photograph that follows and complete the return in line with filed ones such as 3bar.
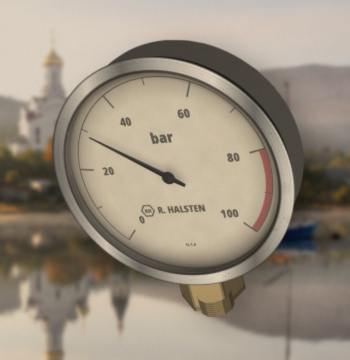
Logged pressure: 30bar
